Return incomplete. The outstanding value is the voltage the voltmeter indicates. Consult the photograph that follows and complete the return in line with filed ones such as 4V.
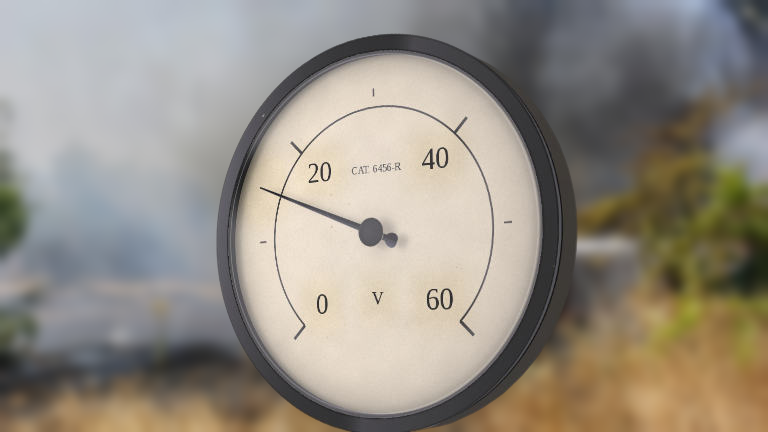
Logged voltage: 15V
